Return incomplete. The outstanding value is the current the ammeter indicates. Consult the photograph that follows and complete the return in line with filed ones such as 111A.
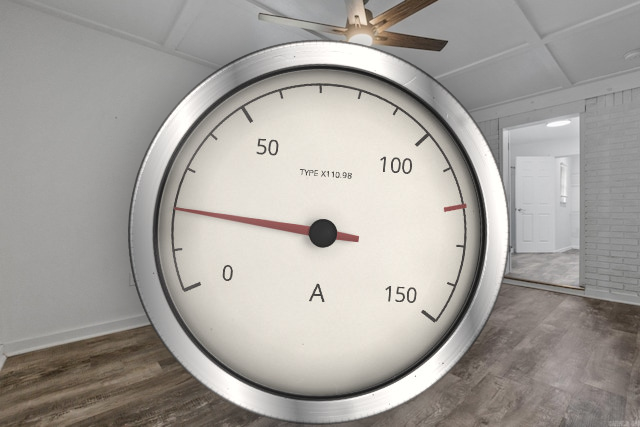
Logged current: 20A
